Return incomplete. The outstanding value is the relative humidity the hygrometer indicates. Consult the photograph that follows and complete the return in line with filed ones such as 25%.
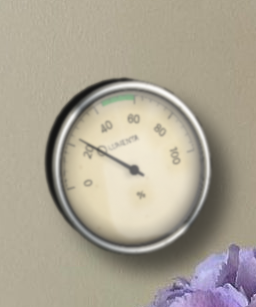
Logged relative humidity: 24%
